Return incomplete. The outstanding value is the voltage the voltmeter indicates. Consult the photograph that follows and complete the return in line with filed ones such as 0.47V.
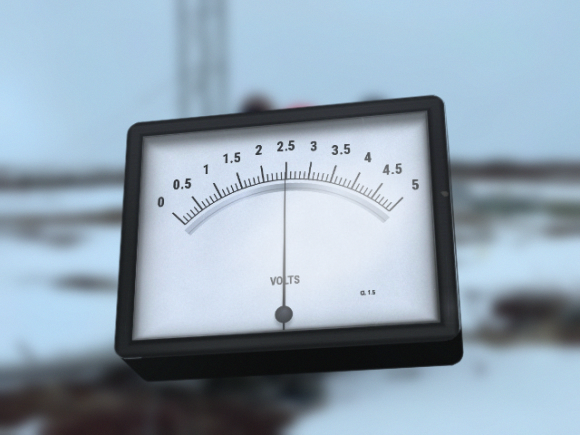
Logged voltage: 2.5V
